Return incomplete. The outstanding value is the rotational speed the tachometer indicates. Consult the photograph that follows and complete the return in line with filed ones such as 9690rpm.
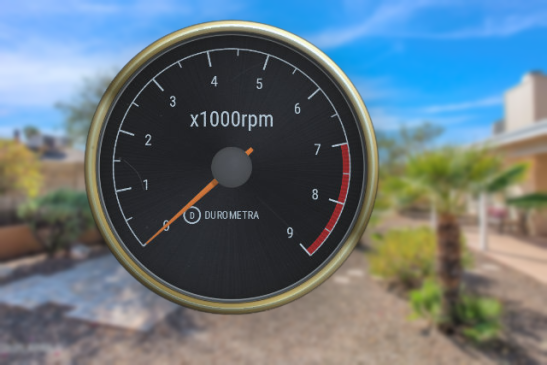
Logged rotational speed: 0rpm
